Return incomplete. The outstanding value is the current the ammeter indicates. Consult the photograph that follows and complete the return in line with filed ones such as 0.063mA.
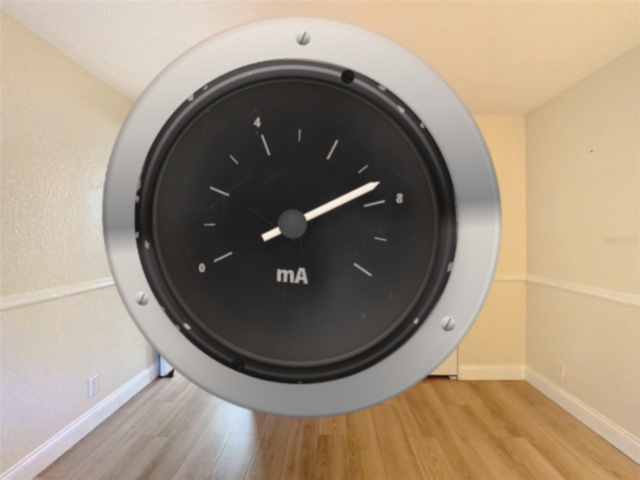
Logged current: 7.5mA
